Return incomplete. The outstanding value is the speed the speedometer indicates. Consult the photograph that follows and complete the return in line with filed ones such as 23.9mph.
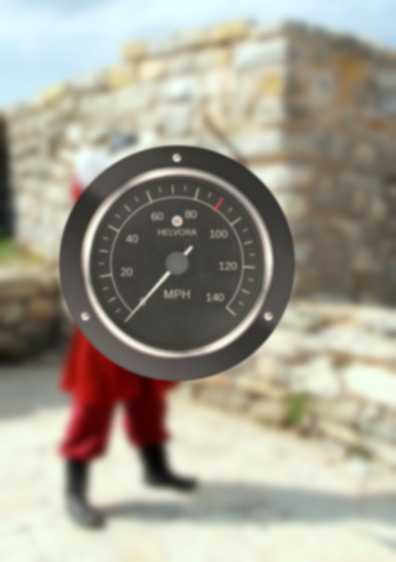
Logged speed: 0mph
